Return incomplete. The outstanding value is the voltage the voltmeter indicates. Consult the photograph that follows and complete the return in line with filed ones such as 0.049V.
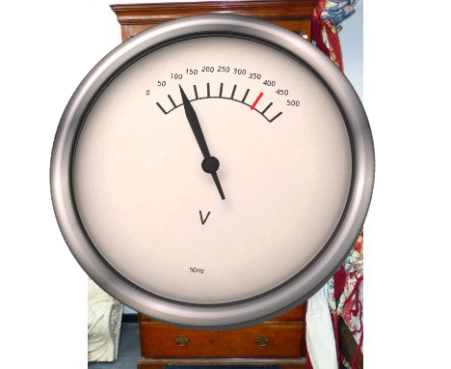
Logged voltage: 100V
